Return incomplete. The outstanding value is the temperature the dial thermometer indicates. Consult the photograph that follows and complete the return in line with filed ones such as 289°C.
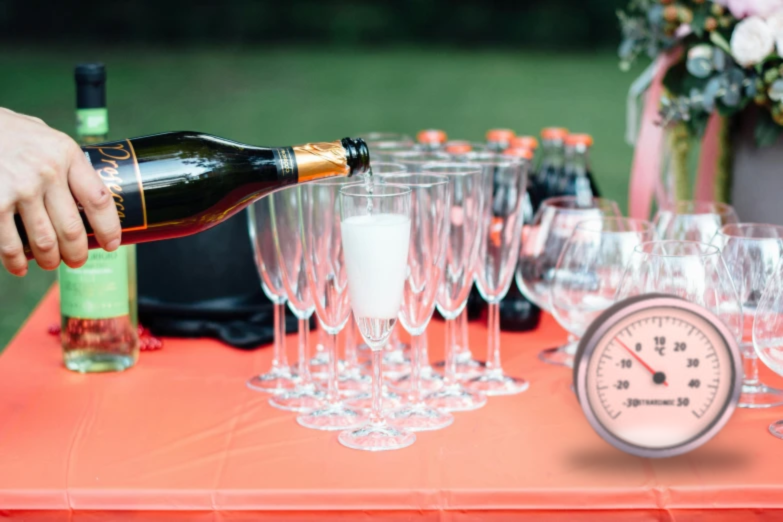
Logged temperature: -4°C
